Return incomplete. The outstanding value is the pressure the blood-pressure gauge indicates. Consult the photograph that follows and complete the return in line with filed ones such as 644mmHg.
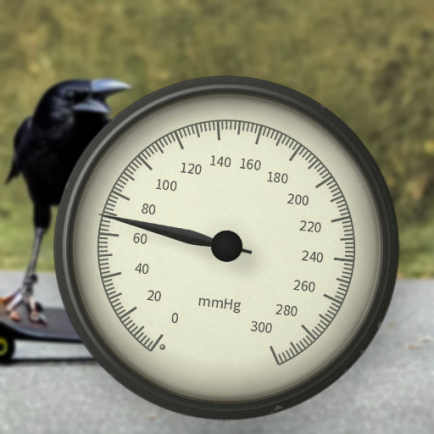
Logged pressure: 68mmHg
